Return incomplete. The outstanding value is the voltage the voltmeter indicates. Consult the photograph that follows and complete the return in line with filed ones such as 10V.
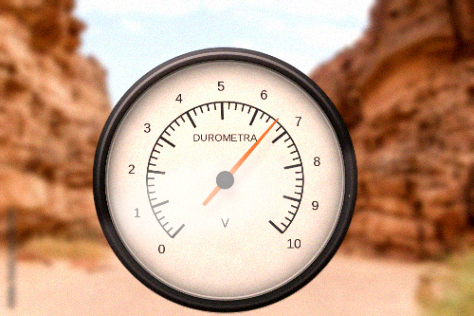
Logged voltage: 6.6V
